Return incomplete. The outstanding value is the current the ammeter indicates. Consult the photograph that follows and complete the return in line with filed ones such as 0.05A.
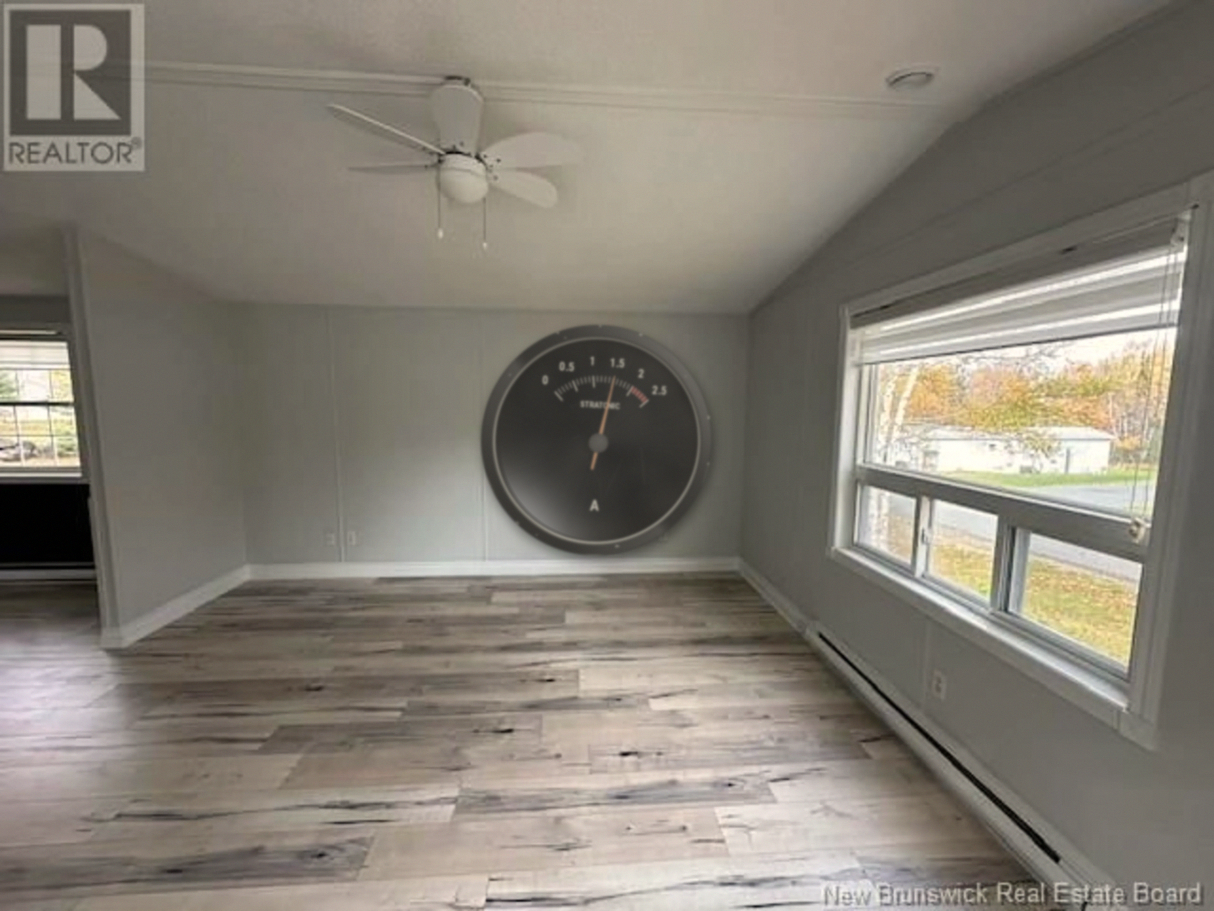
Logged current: 1.5A
